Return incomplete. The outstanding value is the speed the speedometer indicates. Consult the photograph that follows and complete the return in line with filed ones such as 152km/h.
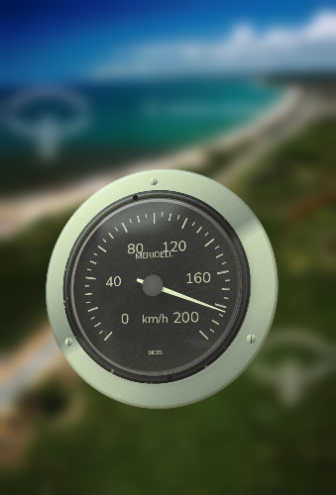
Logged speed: 182.5km/h
